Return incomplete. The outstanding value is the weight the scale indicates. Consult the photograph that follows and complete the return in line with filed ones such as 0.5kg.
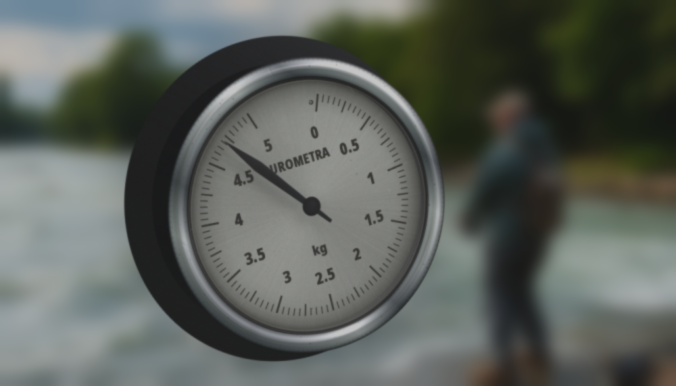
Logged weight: 4.7kg
